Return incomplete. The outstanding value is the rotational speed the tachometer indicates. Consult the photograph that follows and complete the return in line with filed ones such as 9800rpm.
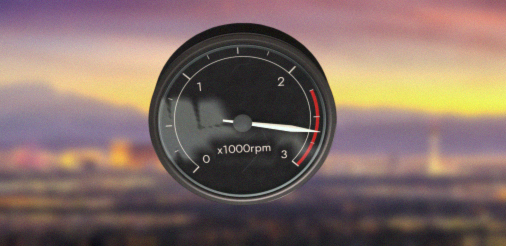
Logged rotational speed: 2625rpm
